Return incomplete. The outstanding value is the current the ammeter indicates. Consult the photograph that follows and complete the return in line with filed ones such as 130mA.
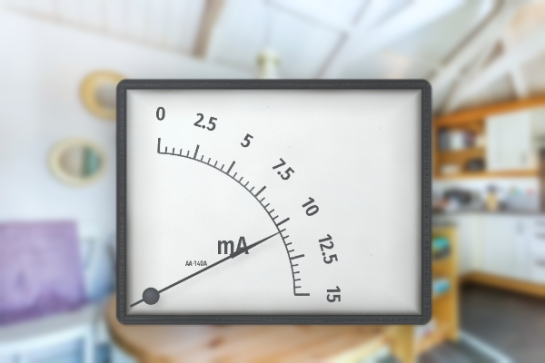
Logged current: 10.5mA
